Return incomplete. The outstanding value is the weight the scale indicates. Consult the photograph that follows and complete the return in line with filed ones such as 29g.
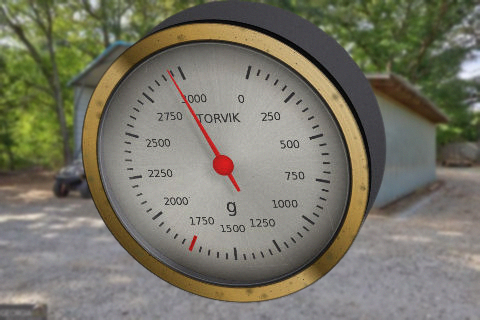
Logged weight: 2950g
